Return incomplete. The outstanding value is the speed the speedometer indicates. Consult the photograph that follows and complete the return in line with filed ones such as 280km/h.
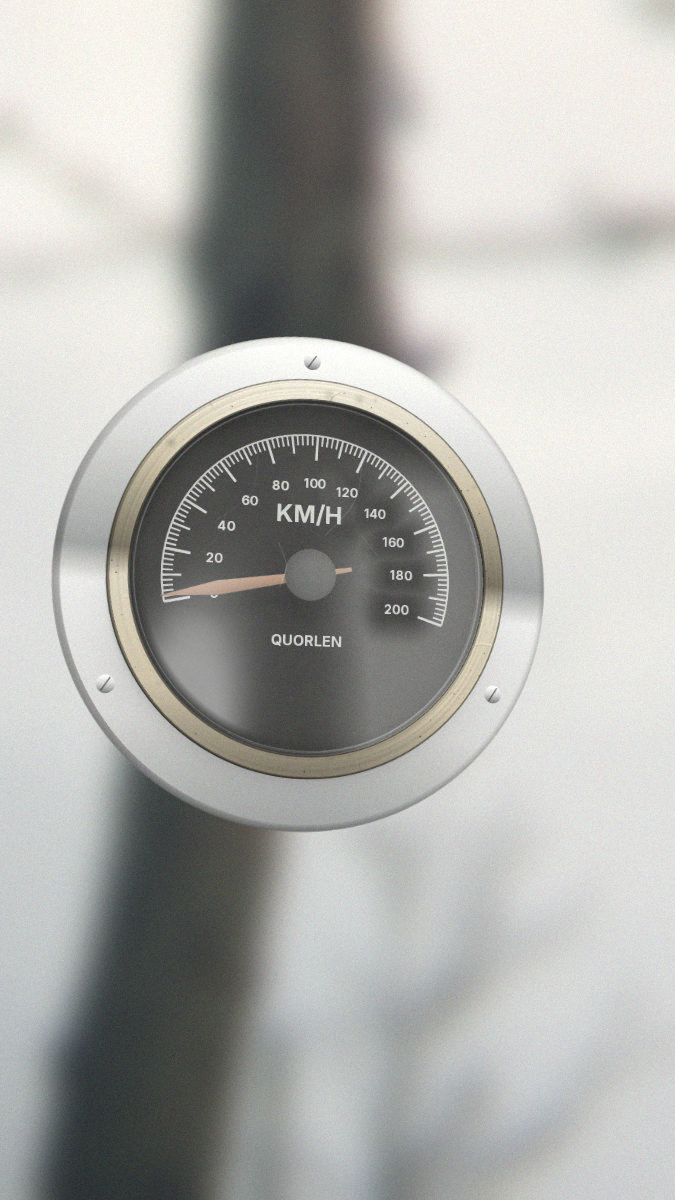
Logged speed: 2km/h
